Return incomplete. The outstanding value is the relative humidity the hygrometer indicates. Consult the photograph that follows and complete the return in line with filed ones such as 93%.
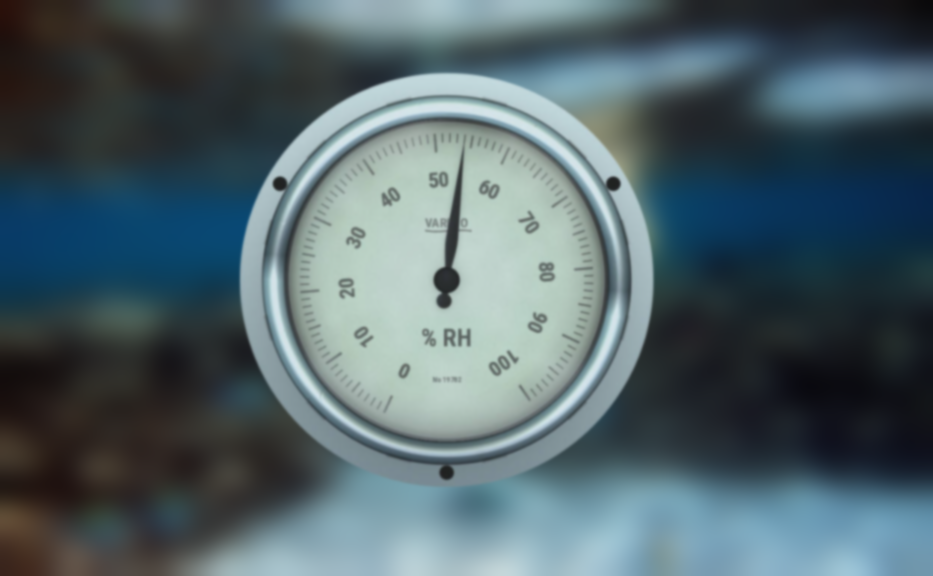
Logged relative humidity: 54%
